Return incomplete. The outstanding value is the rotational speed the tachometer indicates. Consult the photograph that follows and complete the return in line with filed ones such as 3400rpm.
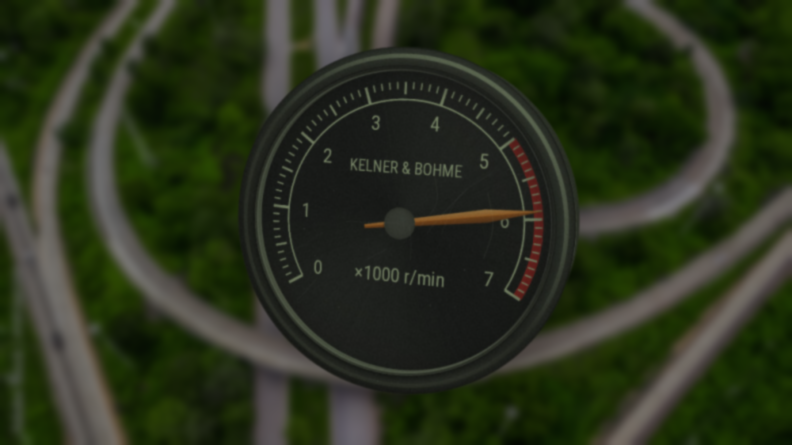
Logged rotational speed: 5900rpm
